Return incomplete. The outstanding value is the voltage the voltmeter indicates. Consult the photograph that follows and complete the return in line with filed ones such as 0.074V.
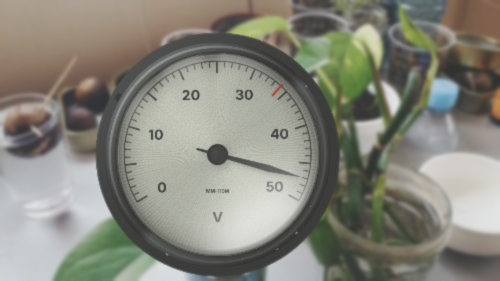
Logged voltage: 47V
